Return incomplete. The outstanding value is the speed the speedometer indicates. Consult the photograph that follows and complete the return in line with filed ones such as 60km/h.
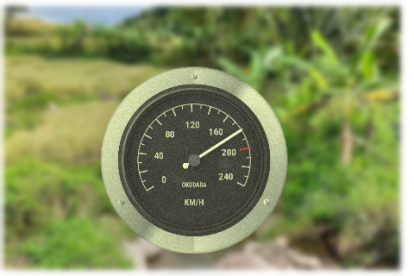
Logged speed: 180km/h
